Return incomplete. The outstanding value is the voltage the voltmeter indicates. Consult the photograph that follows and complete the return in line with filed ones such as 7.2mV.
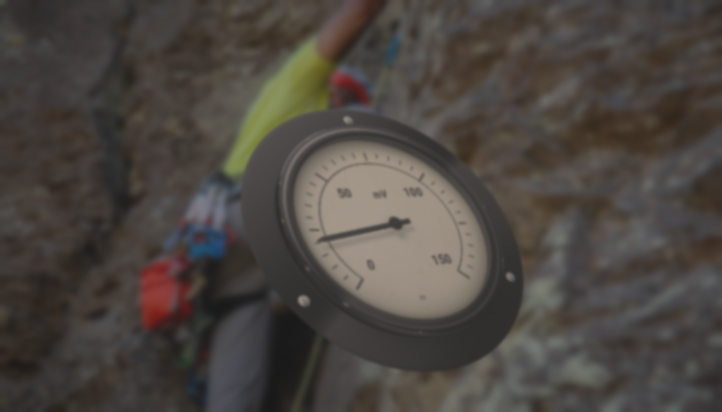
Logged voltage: 20mV
